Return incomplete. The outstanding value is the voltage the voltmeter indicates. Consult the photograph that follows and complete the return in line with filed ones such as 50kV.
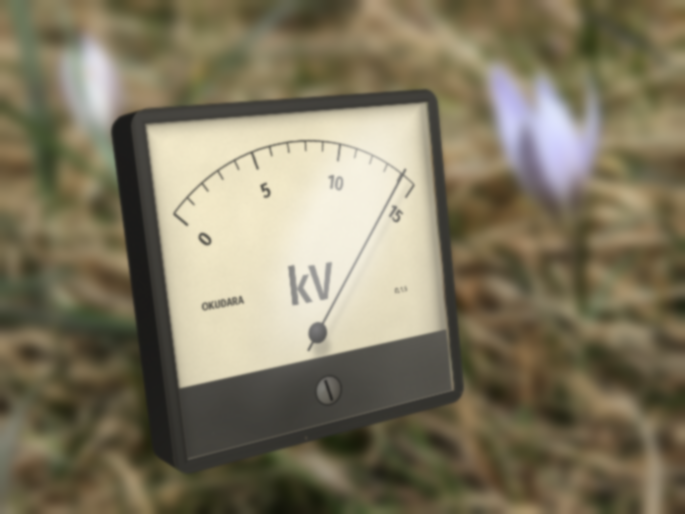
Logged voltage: 14kV
